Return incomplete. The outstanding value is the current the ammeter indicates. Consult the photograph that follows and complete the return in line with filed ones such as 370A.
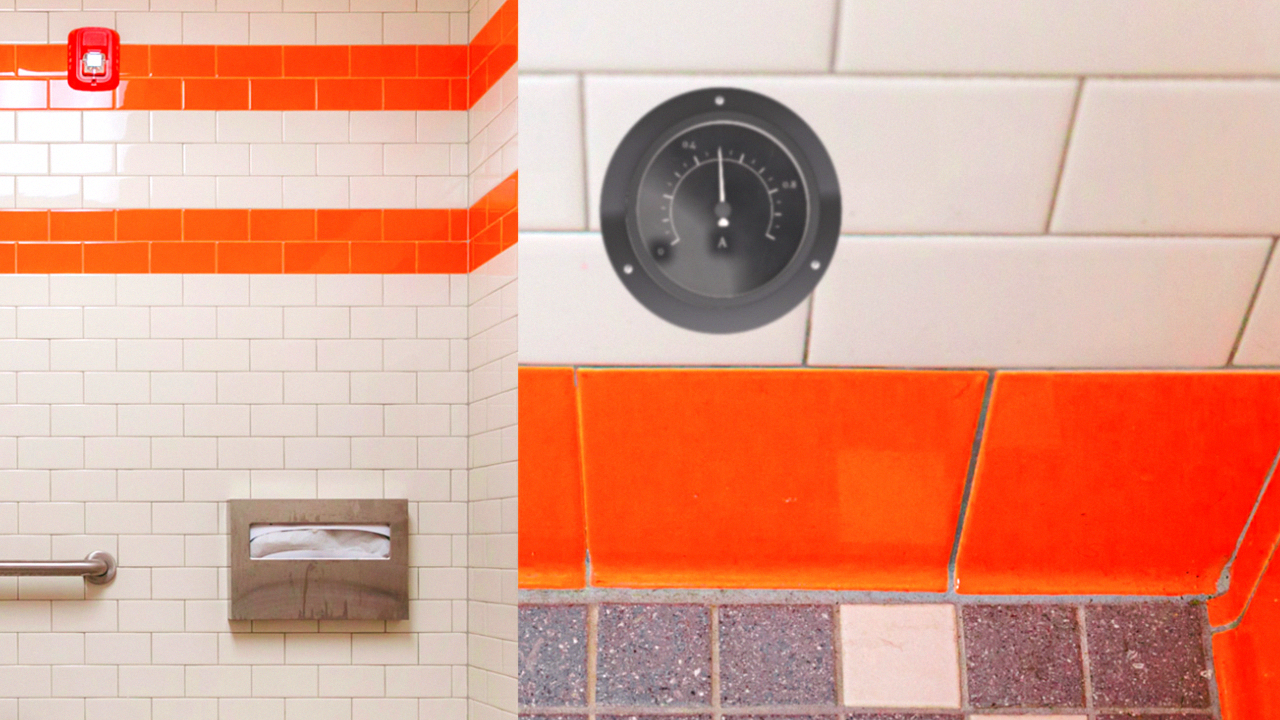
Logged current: 0.5A
